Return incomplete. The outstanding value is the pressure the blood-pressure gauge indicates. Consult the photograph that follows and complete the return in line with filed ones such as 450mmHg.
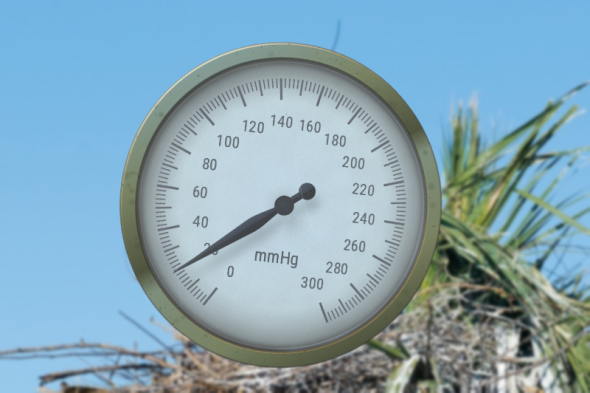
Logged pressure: 20mmHg
